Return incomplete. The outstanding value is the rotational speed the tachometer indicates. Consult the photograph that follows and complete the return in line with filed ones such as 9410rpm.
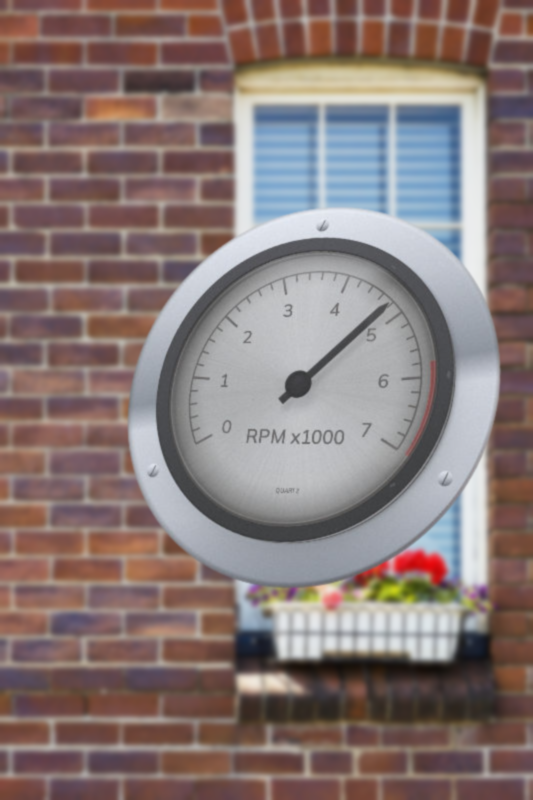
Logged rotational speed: 4800rpm
